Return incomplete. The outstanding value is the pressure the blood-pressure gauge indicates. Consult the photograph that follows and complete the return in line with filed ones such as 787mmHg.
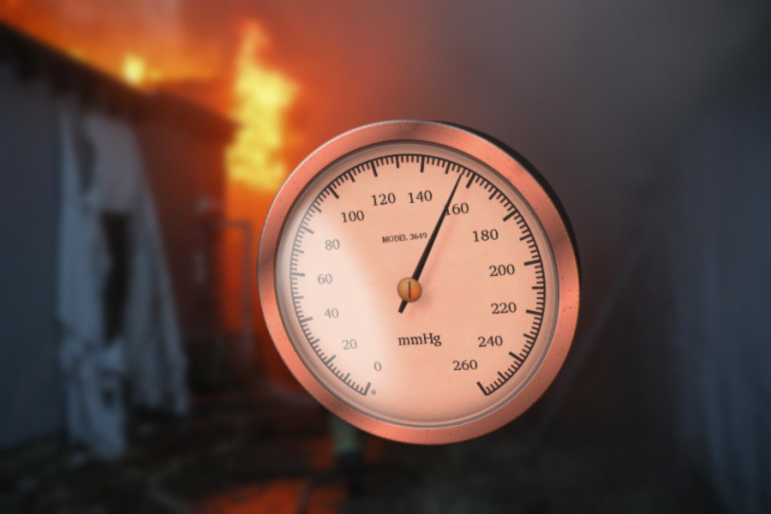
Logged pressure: 156mmHg
